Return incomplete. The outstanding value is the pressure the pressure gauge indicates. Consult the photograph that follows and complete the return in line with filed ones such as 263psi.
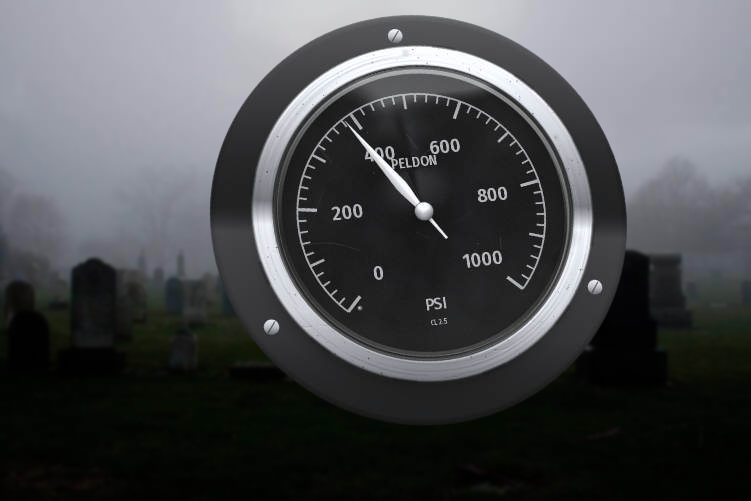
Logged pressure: 380psi
